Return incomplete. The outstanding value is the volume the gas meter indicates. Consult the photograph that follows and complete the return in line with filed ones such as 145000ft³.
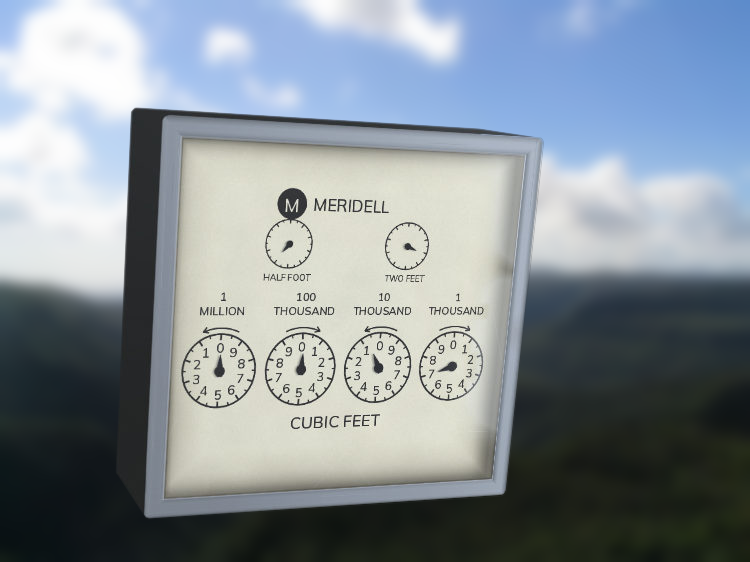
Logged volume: 700ft³
